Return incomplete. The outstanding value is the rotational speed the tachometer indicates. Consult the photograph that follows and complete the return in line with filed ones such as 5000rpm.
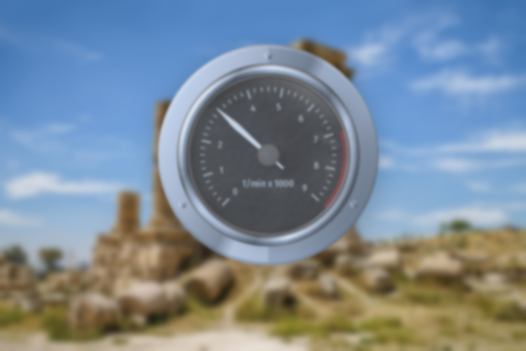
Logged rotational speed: 3000rpm
